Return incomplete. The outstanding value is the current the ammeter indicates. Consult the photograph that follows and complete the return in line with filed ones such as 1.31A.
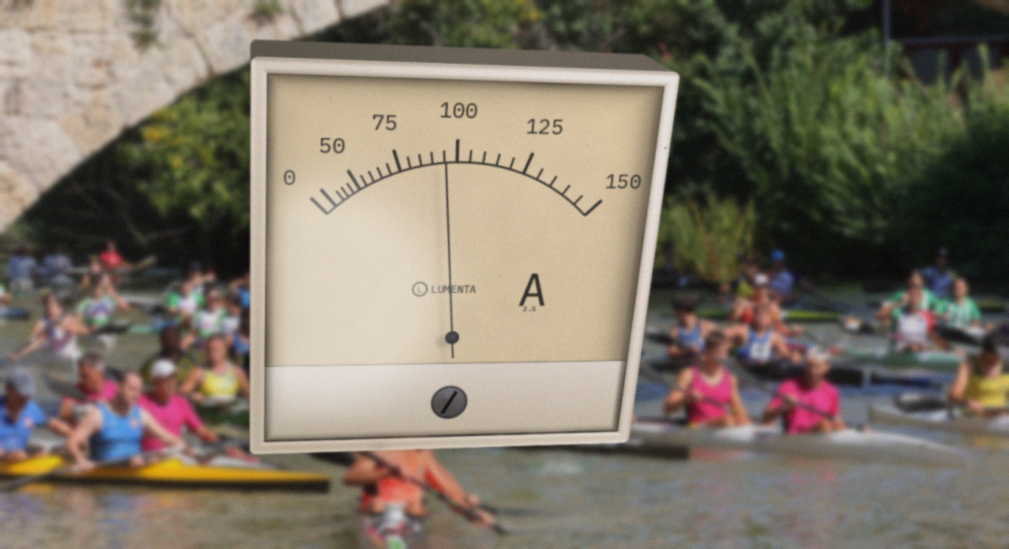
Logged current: 95A
